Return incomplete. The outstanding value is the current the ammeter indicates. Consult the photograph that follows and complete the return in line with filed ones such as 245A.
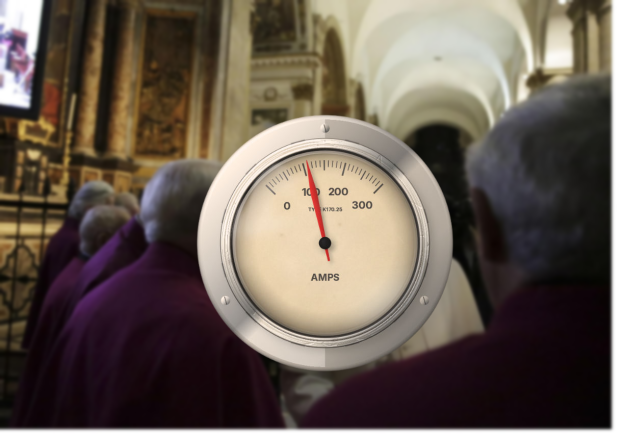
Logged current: 110A
